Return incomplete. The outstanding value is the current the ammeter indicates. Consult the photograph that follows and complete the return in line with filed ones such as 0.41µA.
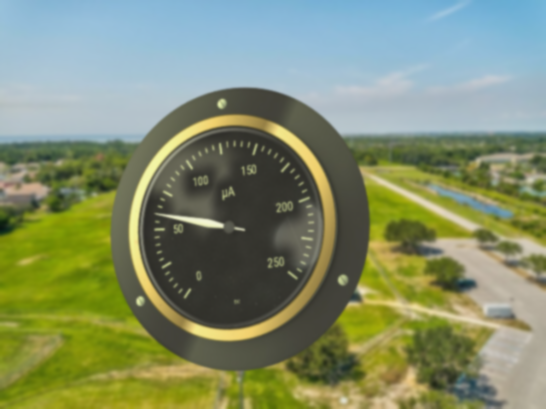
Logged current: 60µA
